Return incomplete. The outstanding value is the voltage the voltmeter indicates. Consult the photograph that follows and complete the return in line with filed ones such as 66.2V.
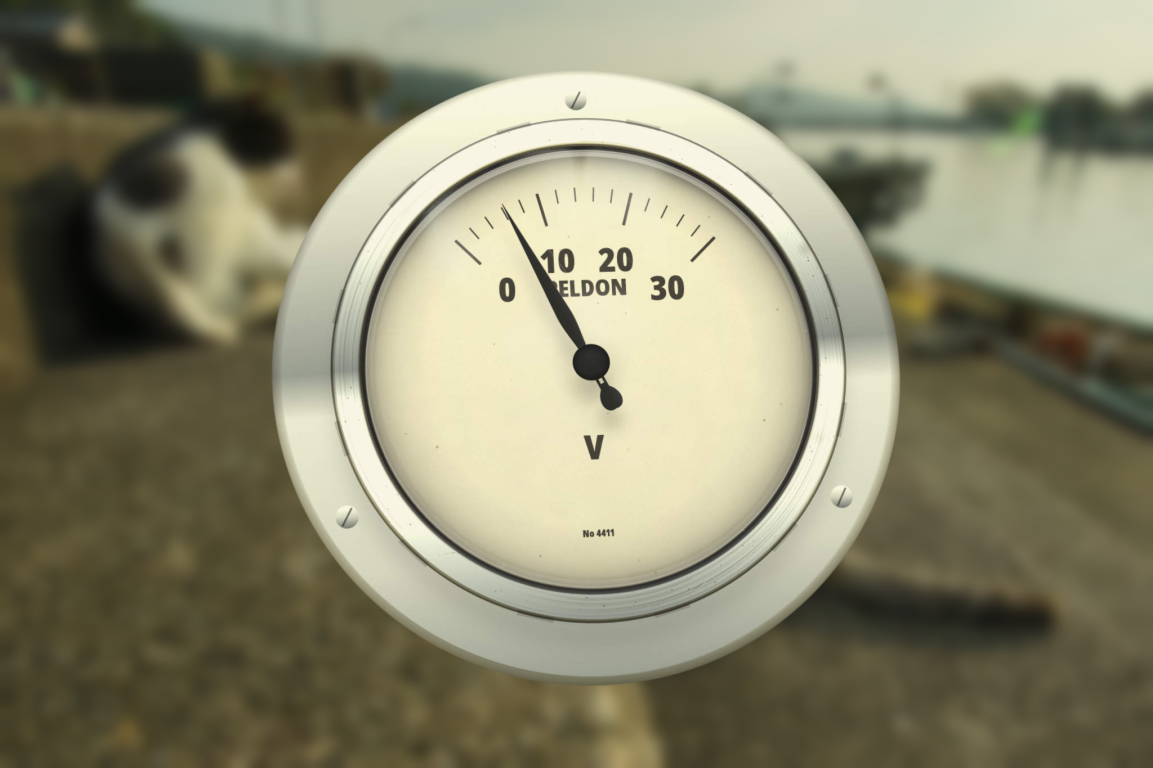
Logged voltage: 6V
